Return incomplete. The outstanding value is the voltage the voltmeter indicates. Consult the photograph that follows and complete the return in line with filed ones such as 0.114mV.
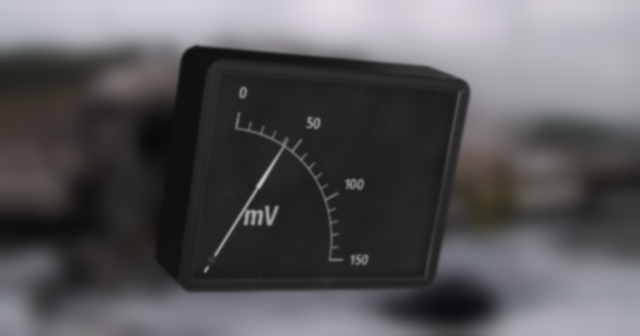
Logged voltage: 40mV
